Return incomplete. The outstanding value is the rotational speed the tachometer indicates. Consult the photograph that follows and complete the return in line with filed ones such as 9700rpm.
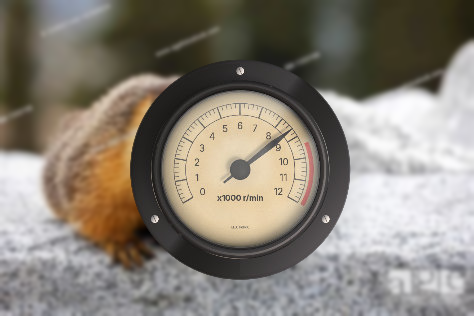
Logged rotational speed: 8600rpm
